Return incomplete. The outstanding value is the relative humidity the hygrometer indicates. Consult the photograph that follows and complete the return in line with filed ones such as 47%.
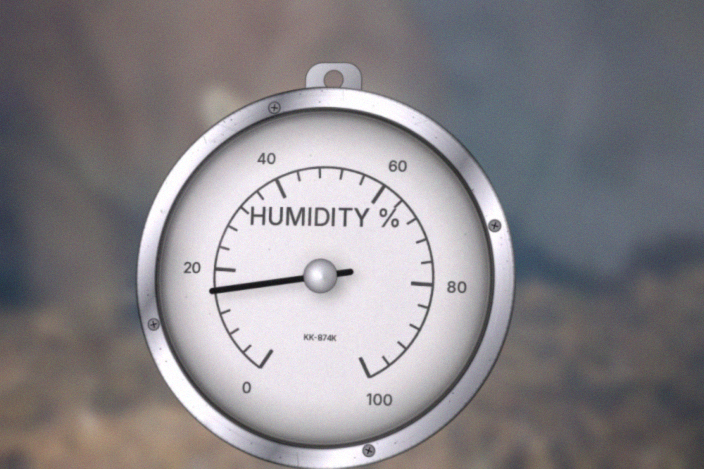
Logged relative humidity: 16%
